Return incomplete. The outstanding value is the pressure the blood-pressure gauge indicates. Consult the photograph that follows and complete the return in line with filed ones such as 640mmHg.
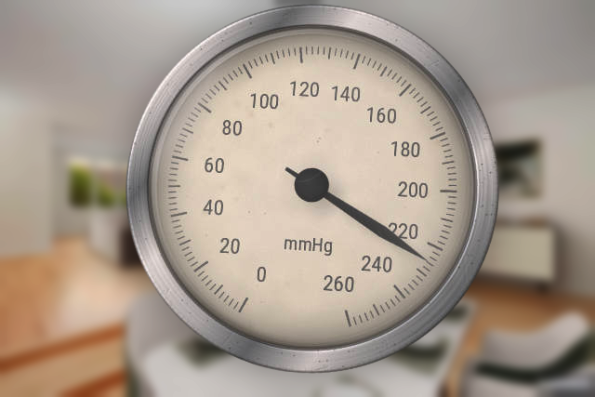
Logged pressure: 226mmHg
